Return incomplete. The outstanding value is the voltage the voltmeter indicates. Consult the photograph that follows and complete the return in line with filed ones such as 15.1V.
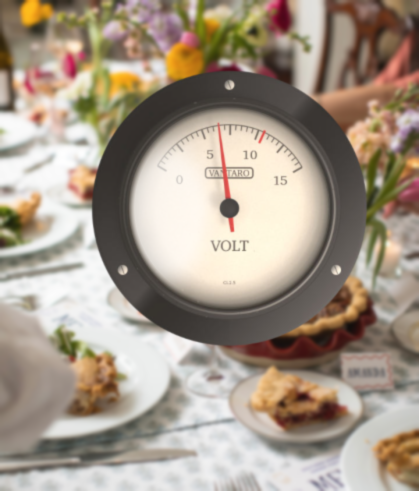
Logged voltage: 6.5V
